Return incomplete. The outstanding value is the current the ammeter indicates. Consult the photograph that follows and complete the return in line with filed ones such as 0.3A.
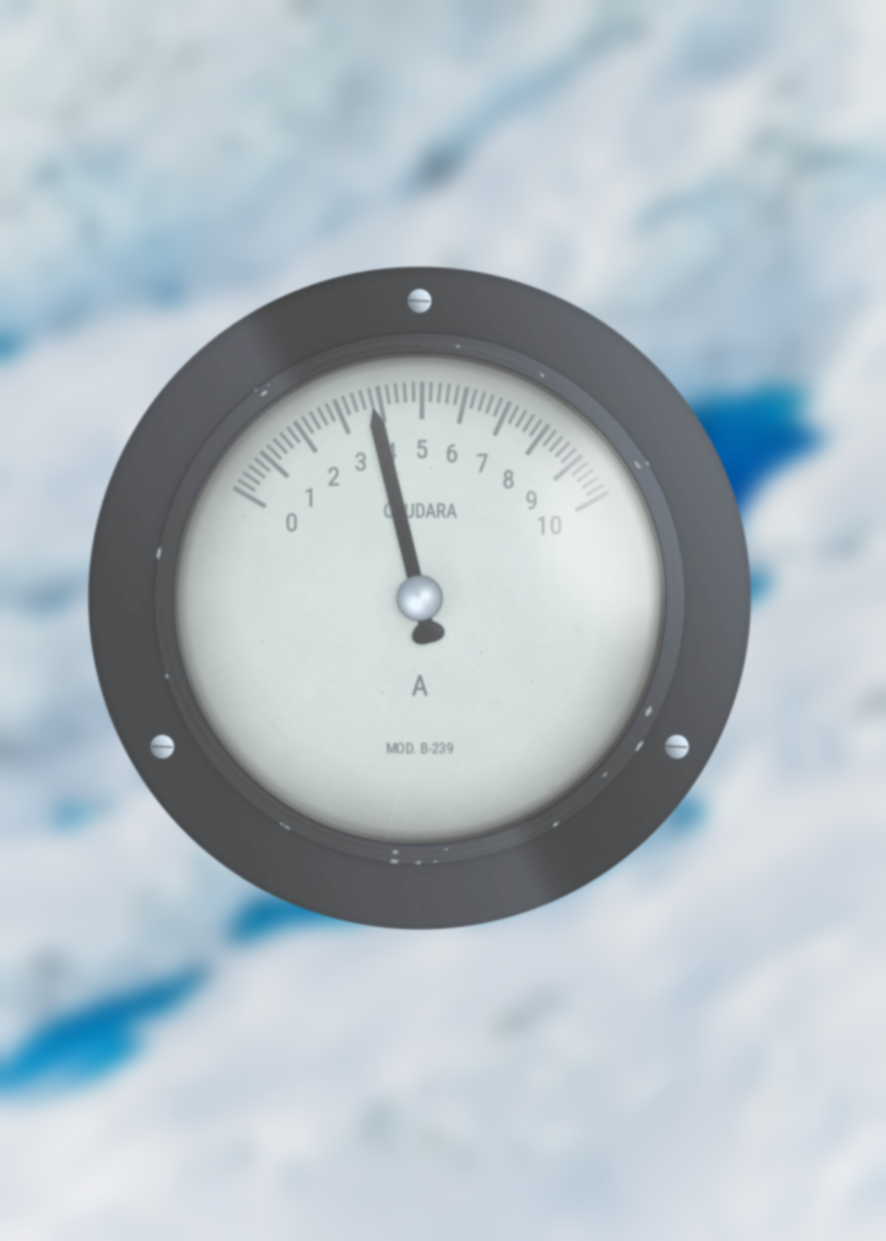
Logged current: 3.8A
